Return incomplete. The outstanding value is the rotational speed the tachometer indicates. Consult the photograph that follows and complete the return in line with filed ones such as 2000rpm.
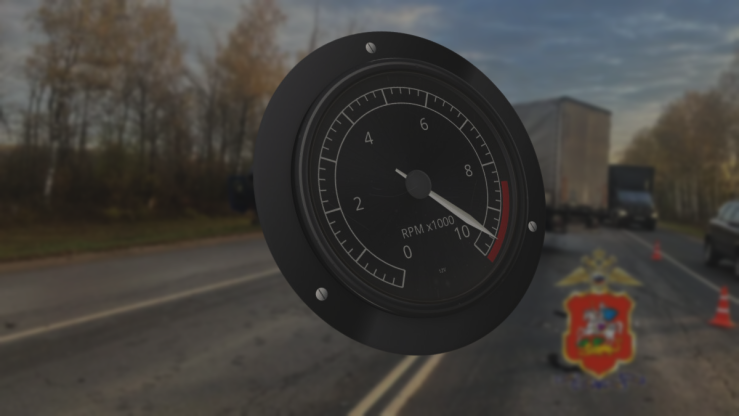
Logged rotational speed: 9600rpm
